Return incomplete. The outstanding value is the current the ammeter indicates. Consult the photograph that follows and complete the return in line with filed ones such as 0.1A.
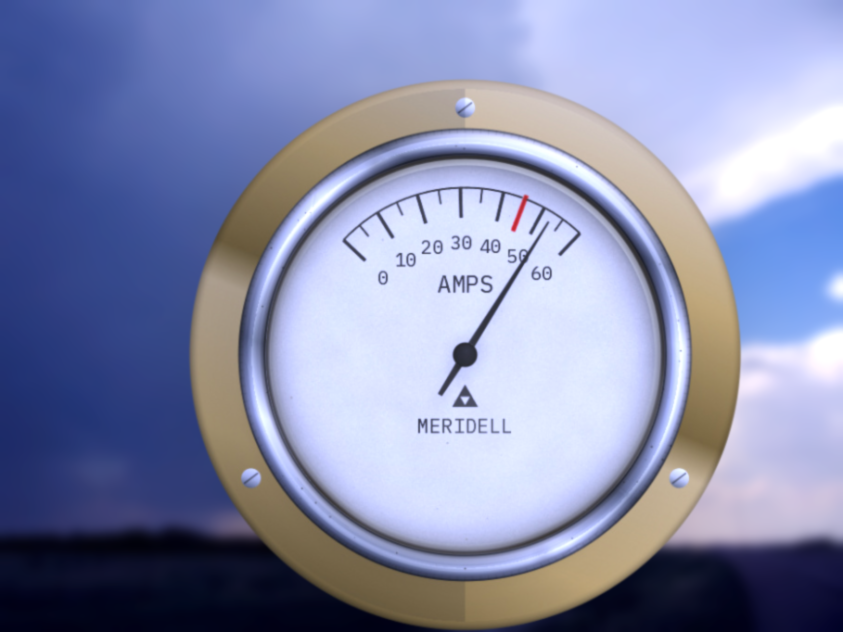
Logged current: 52.5A
